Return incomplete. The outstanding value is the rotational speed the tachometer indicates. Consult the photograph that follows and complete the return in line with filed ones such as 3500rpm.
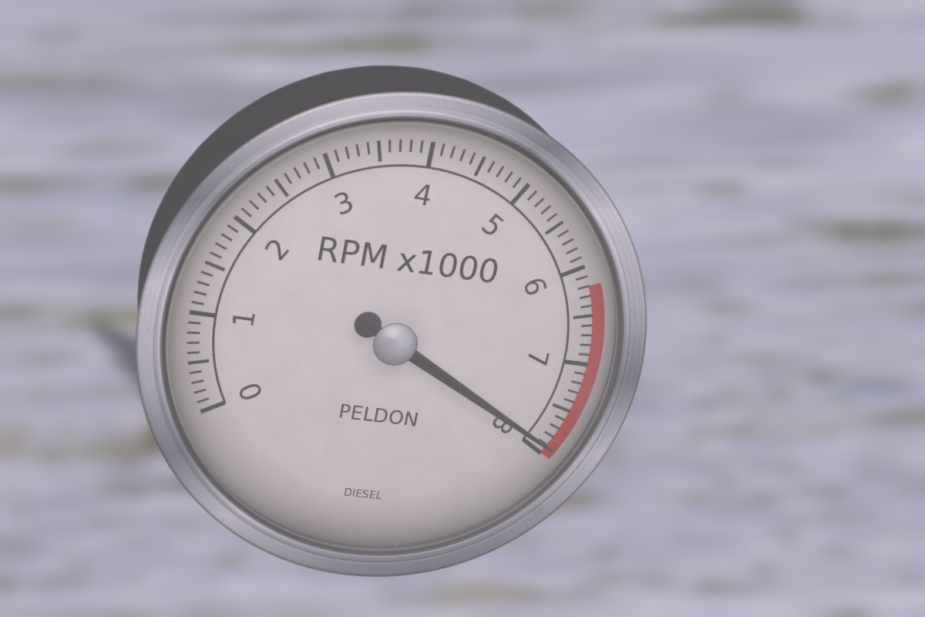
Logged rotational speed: 7900rpm
